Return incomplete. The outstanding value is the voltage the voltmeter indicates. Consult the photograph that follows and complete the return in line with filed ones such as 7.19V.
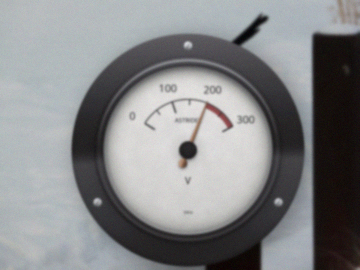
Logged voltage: 200V
